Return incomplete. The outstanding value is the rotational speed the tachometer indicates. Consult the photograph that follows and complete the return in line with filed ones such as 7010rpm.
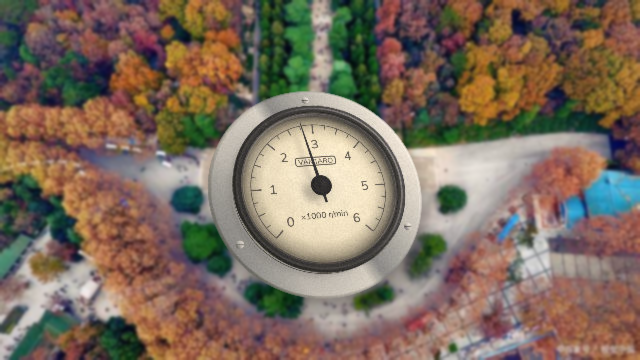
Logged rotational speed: 2750rpm
